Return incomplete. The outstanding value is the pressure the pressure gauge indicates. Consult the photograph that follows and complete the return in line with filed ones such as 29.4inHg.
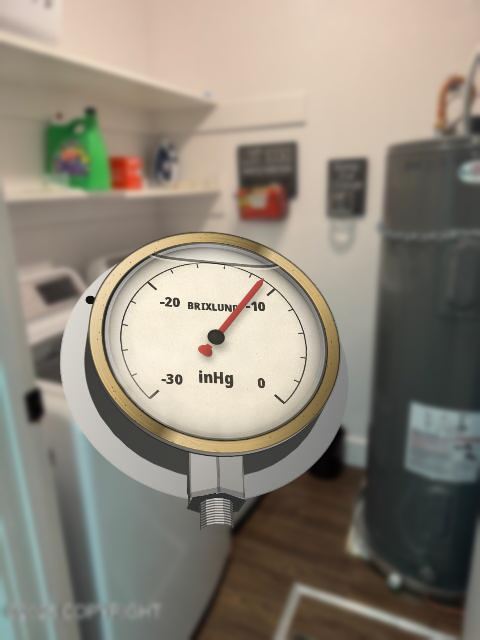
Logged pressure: -11inHg
